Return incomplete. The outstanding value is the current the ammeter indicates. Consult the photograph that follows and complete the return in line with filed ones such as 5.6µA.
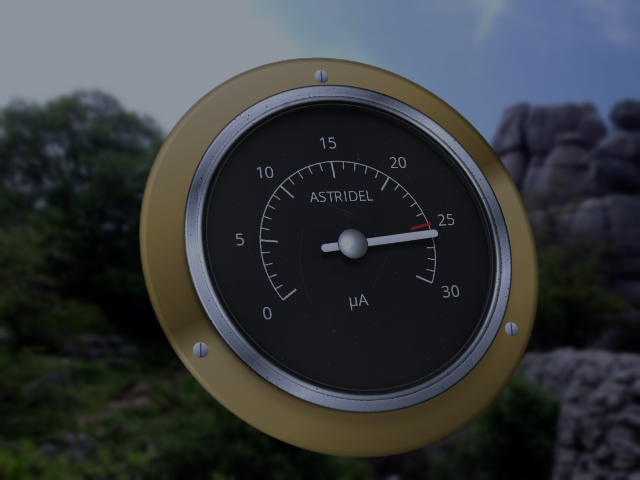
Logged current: 26µA
